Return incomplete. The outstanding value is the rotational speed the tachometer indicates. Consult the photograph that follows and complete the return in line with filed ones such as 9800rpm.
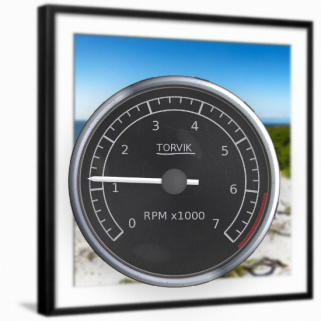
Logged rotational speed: 1200rpm
